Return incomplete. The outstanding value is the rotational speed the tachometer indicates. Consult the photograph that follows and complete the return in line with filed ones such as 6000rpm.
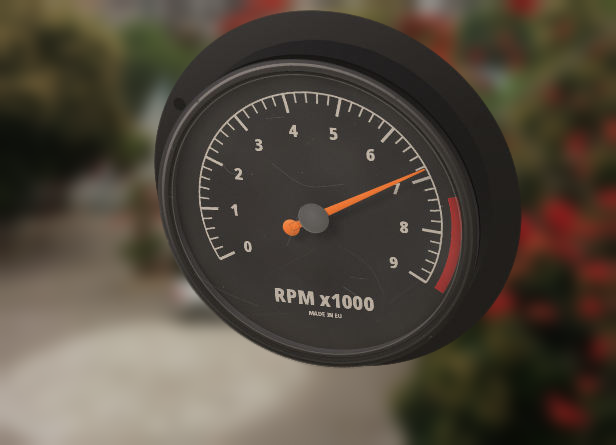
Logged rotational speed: 6800rpm
